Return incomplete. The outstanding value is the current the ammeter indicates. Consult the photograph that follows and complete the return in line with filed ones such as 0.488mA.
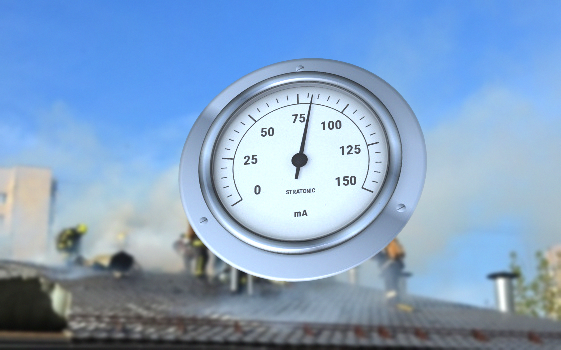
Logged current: 82.5mA
